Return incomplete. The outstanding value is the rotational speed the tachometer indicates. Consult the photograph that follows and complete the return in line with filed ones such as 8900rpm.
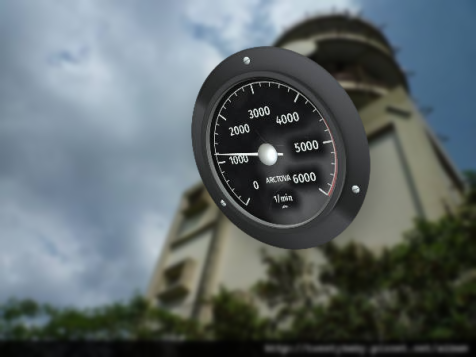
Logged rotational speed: 1200rpm
